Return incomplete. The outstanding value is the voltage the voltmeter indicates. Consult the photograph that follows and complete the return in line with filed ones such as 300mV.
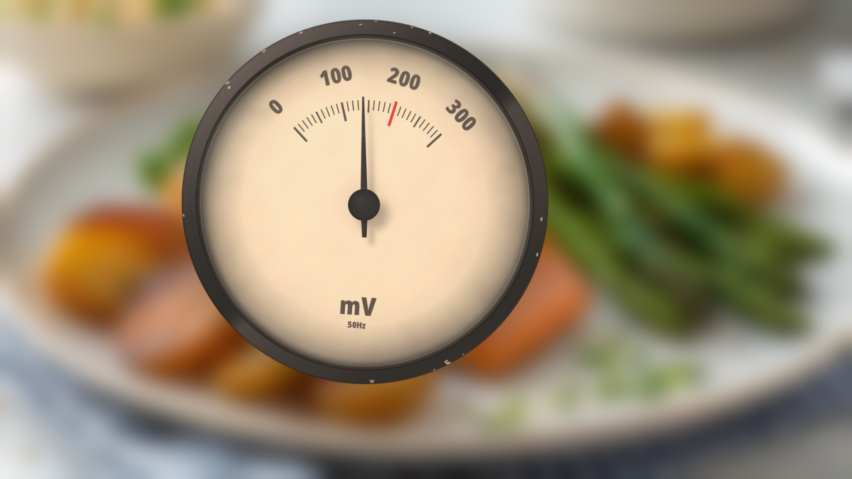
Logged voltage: 140mV
